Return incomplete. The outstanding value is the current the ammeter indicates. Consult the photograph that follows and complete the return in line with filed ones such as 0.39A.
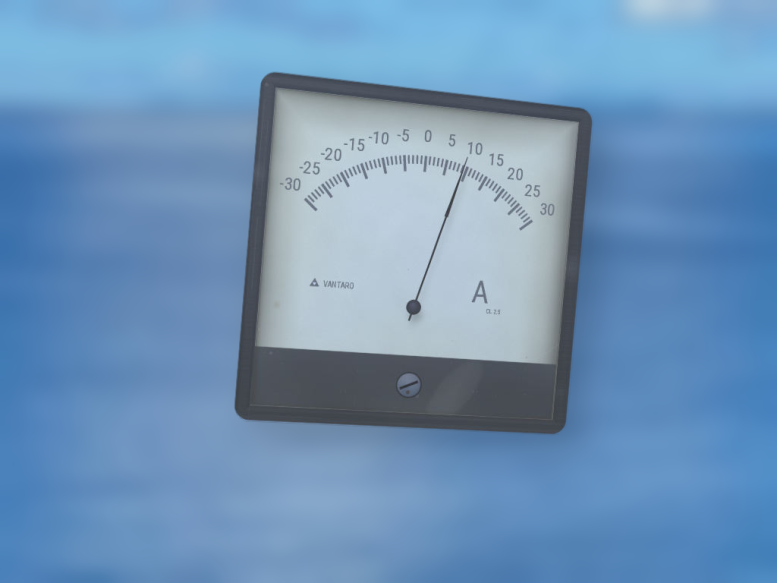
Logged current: 9A
